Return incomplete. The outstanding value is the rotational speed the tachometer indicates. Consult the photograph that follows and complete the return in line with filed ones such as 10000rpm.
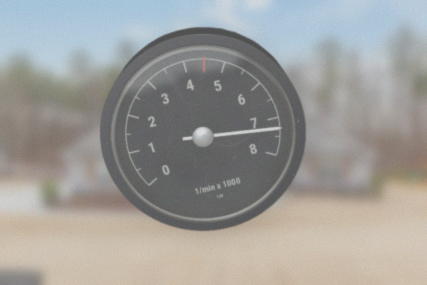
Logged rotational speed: 7250rpm
